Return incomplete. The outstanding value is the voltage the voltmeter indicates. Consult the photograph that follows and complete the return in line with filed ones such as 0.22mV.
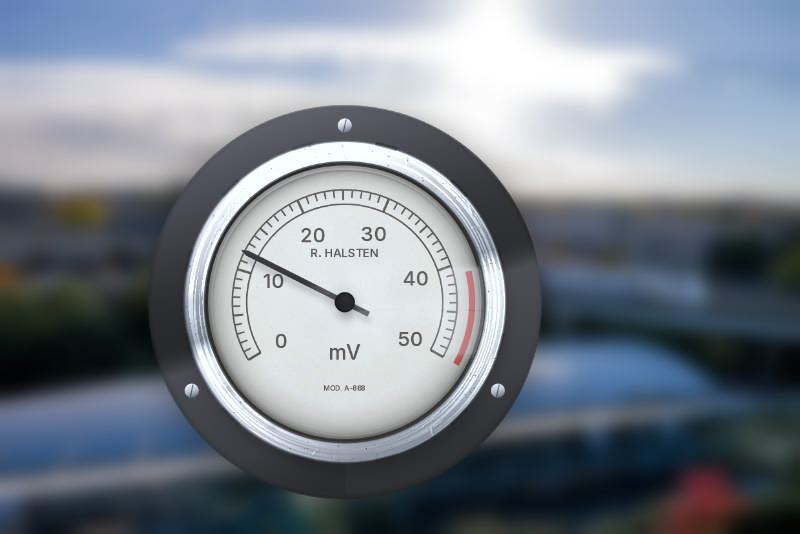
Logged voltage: 12mV
